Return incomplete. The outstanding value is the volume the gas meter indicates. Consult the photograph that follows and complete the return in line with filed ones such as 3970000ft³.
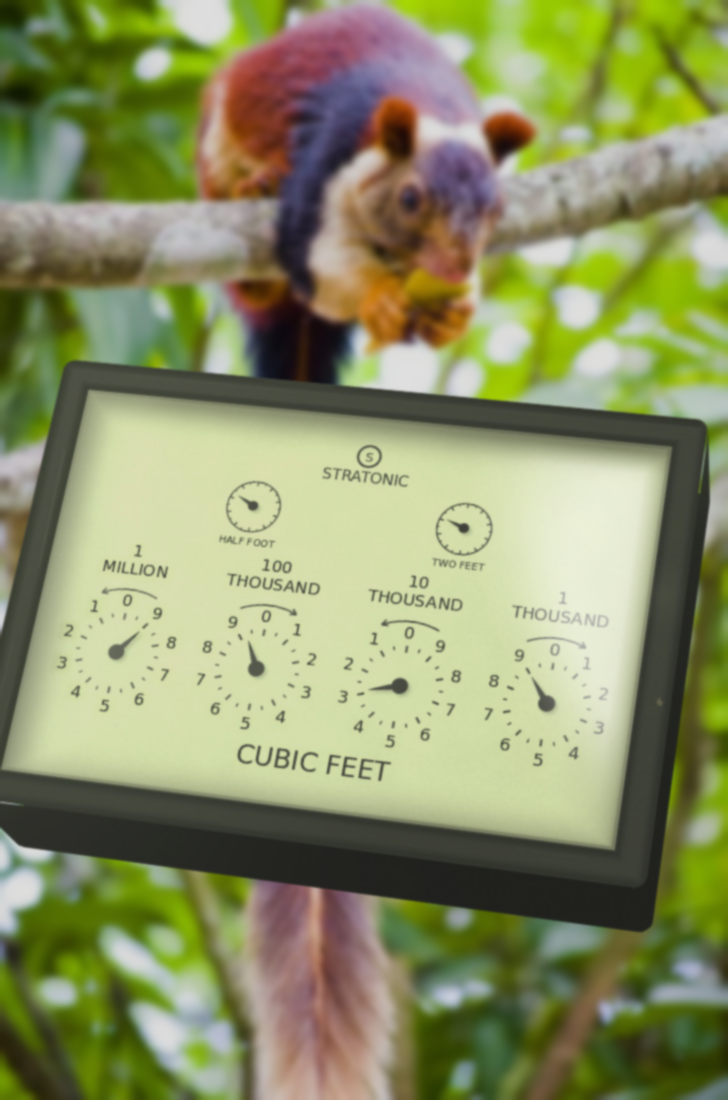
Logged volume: 892900ft³
